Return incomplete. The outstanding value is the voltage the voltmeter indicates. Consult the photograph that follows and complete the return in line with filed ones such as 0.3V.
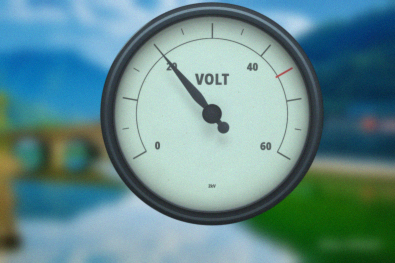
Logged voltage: 20V
